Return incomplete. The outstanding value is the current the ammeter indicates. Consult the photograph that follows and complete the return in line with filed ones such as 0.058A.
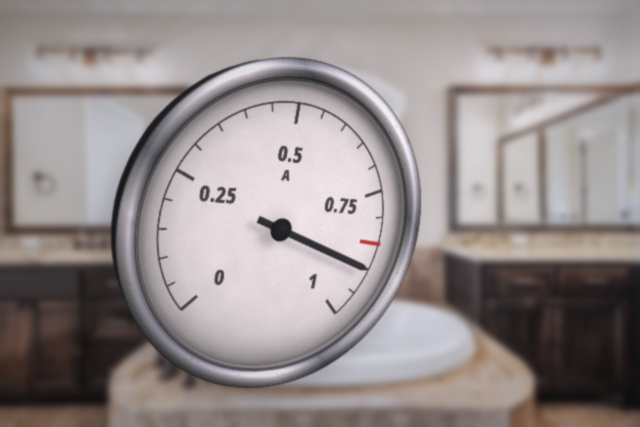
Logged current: 0.9A
